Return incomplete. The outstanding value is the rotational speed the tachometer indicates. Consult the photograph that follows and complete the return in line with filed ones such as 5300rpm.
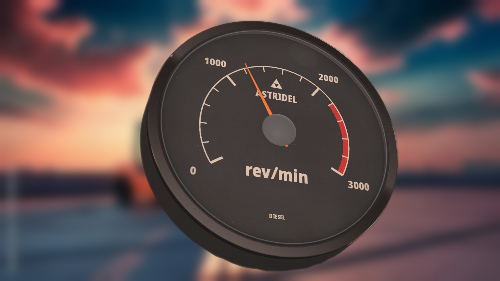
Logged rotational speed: 1200rpm
